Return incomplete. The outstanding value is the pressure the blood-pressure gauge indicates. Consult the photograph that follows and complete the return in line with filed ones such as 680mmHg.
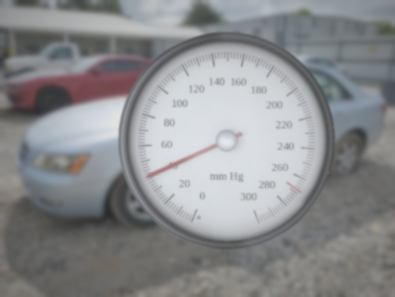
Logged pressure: 40mmHg
